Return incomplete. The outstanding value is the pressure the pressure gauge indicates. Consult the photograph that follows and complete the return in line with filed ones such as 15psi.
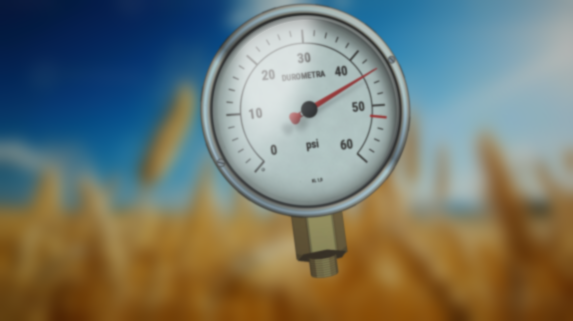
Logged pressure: 44psi
